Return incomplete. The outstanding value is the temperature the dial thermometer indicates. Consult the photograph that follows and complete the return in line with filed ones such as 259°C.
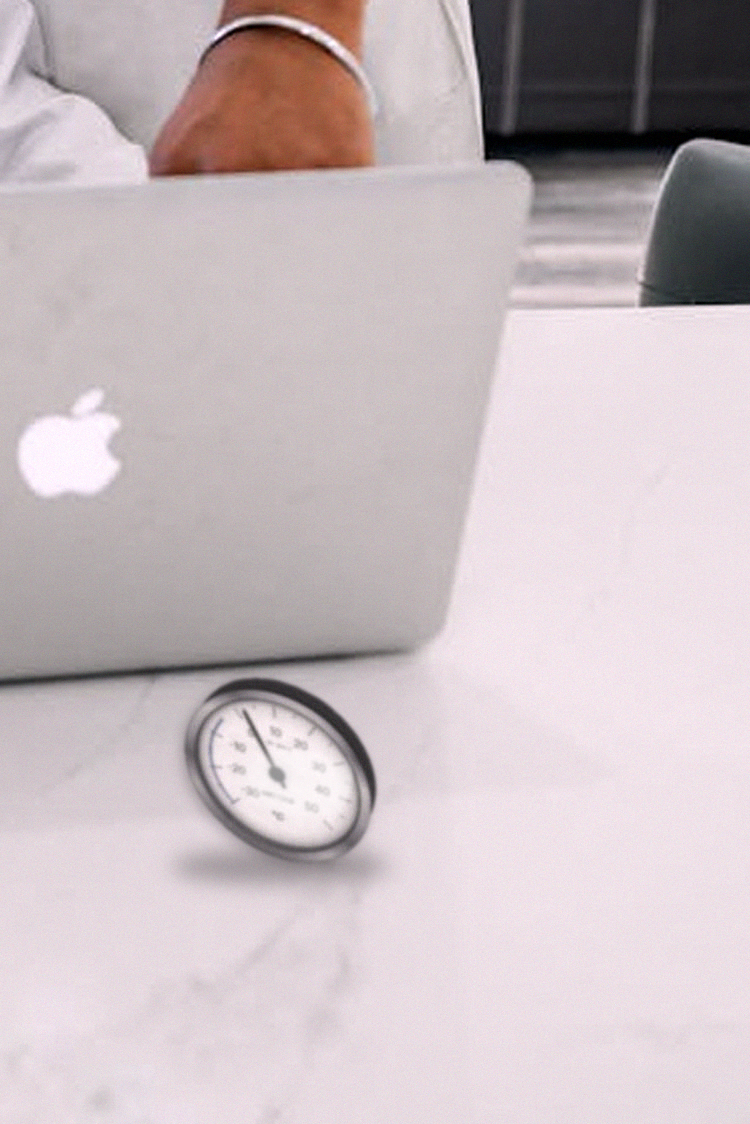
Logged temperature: 2.5°C
